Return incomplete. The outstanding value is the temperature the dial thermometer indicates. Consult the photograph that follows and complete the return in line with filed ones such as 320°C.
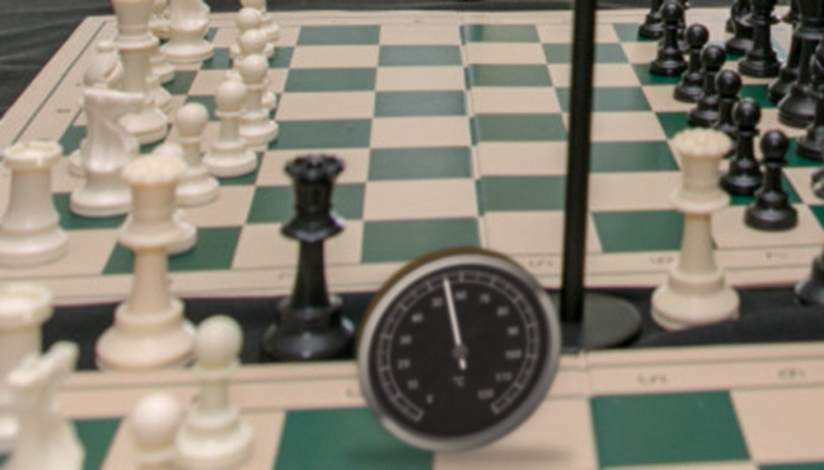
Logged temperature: 55°C
